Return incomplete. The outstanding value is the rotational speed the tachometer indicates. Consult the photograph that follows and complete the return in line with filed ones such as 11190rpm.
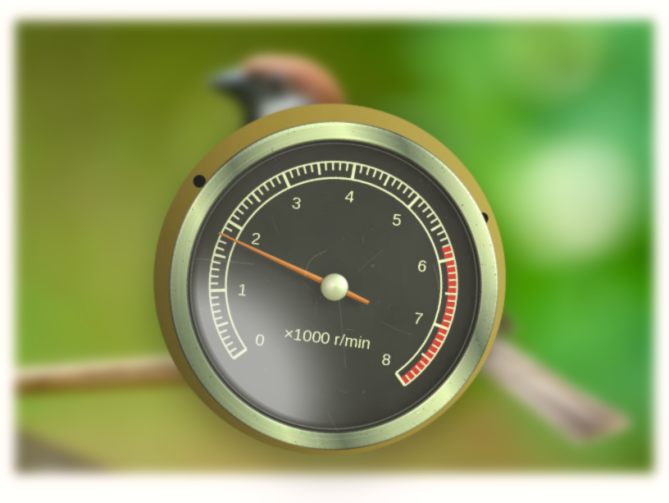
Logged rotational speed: 1800rpm
